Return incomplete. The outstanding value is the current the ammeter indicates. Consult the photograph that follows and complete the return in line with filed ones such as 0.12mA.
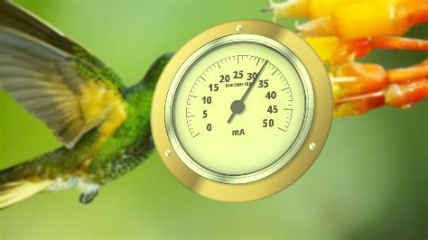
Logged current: 32mA
